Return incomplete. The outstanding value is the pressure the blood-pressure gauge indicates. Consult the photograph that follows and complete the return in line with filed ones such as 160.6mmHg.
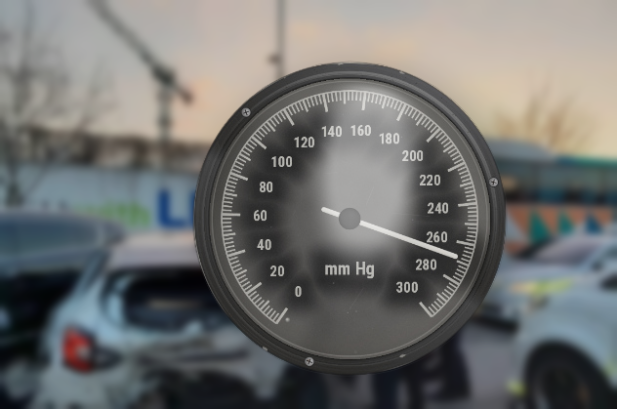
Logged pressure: 268mmHg
